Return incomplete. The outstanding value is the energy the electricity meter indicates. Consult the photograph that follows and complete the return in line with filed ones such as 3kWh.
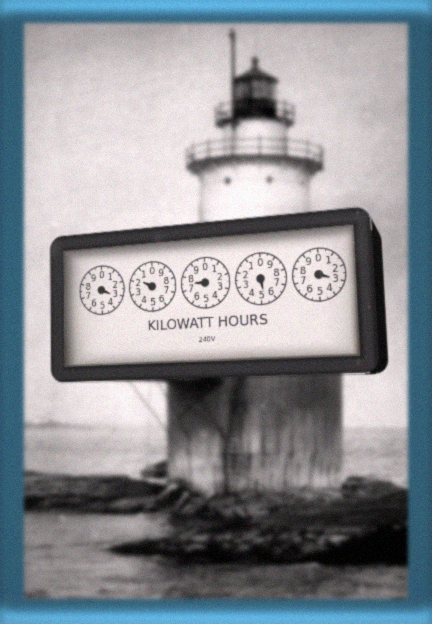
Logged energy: 31753kWh
